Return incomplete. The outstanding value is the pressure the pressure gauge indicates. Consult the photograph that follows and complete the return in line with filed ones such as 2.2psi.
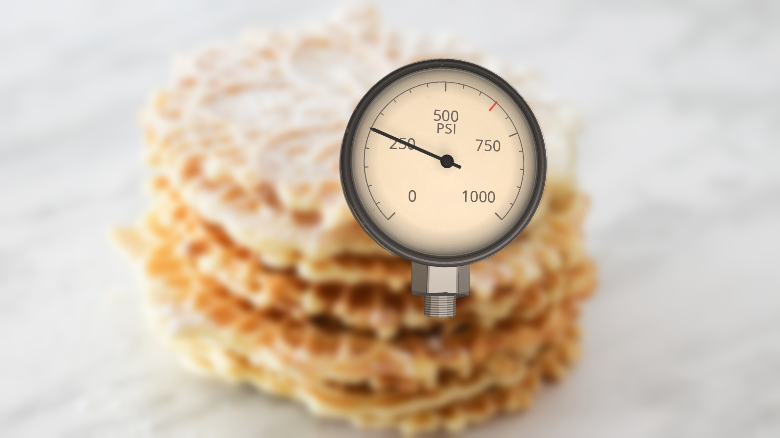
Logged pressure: 250psi
